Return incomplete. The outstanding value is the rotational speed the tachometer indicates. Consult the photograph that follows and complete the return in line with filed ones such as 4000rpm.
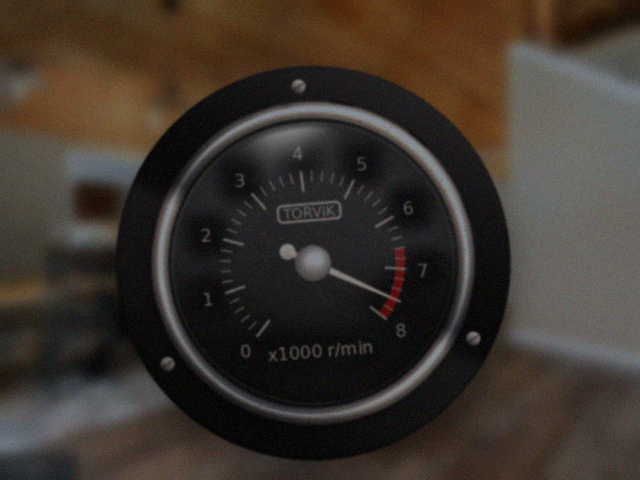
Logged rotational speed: 7600rpm
